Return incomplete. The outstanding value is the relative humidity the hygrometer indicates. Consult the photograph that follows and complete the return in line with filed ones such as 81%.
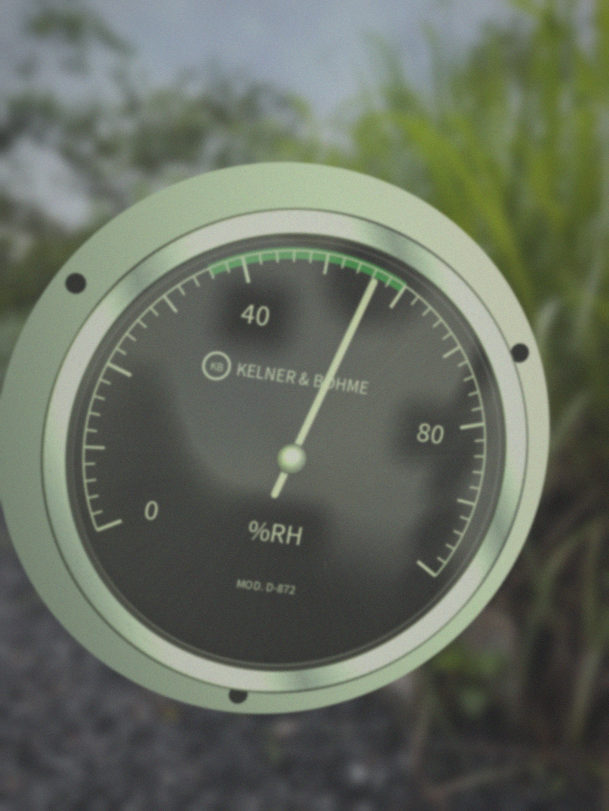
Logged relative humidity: 56%
